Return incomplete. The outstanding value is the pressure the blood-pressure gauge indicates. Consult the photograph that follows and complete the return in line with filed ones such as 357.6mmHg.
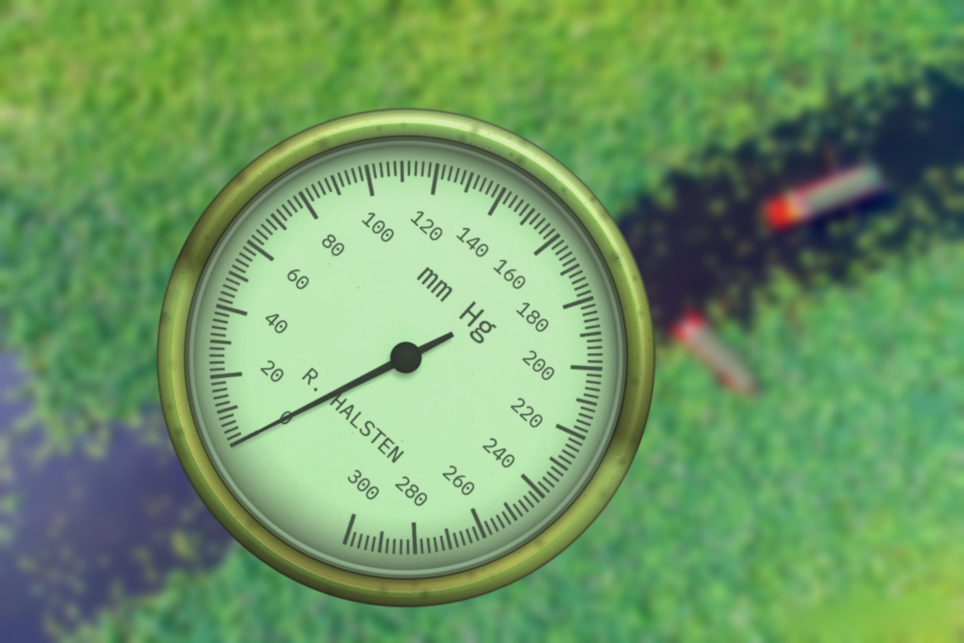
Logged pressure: 0mmHg
